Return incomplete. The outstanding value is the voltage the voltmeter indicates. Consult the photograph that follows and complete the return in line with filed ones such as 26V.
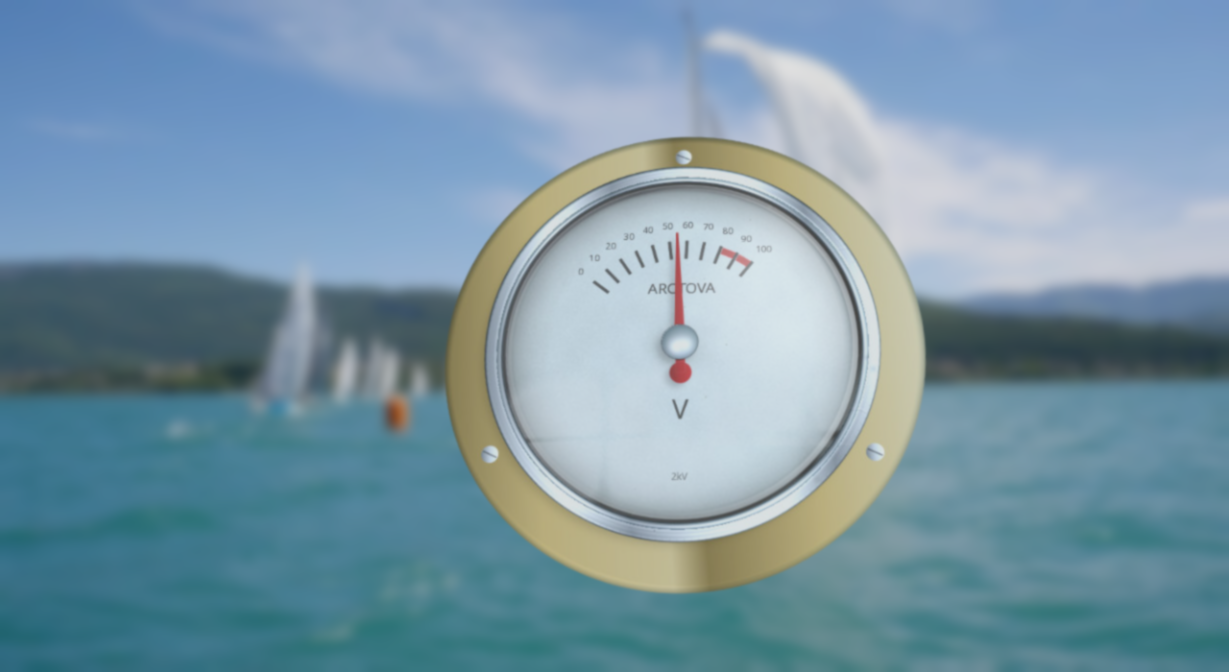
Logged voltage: 55V
